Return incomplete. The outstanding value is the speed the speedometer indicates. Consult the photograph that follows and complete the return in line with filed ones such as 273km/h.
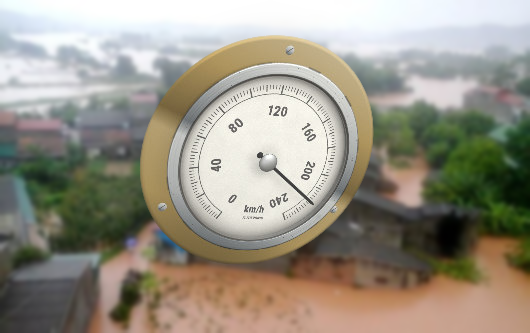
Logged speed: 220km/h
